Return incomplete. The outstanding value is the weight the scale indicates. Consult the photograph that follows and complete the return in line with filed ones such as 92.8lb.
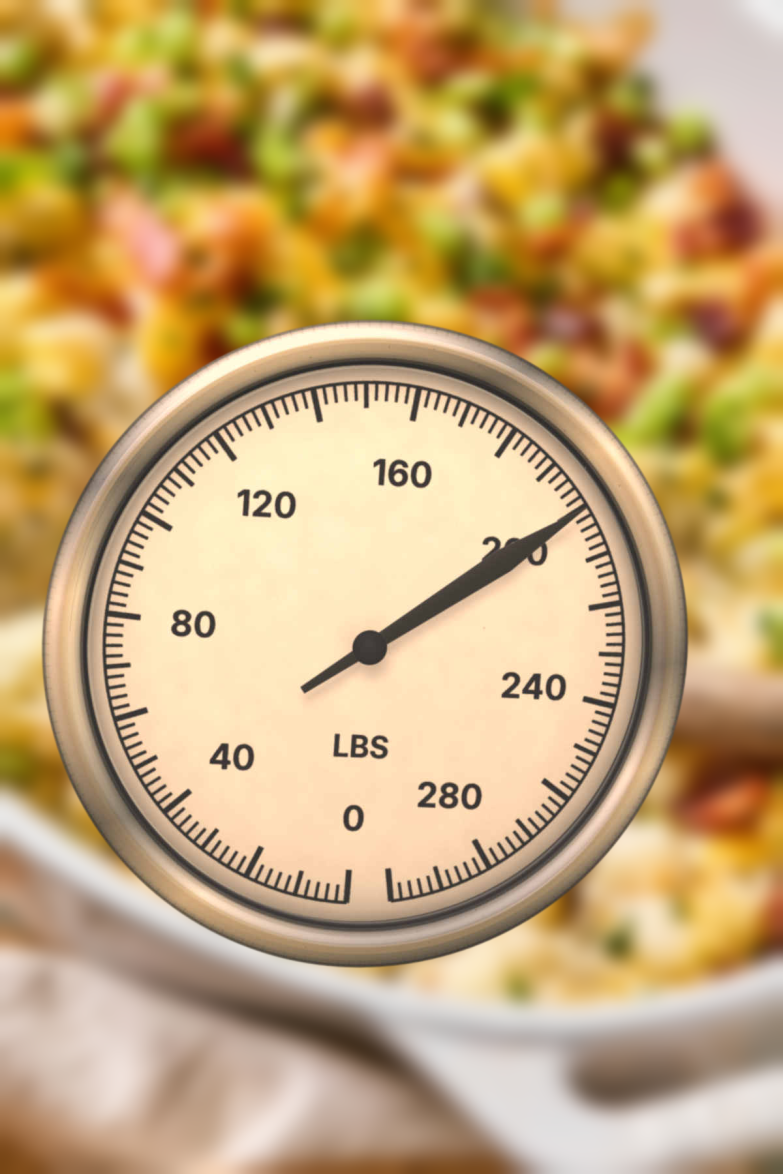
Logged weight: 200lb
